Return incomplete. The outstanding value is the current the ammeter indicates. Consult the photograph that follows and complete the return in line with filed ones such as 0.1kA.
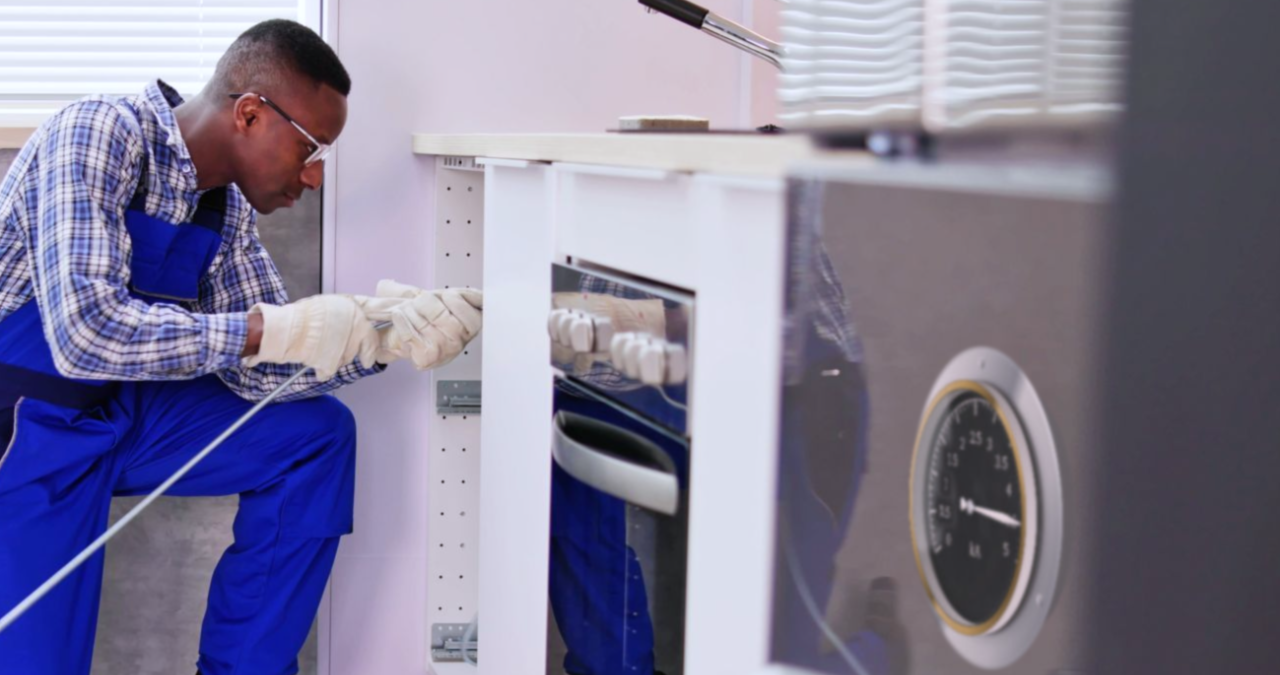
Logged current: 4.5kA
